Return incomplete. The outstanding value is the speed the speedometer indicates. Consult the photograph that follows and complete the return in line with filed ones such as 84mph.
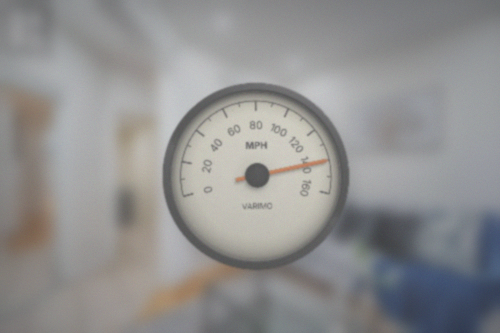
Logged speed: 140mph
